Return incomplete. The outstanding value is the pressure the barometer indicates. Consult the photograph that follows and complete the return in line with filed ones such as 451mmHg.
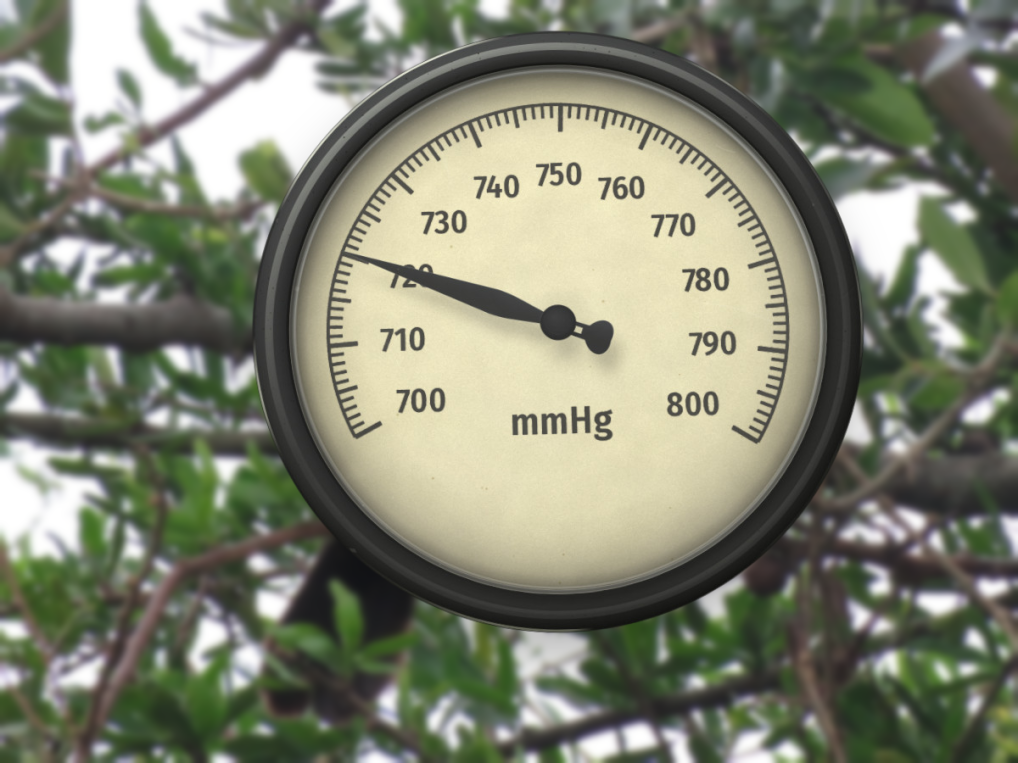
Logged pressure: 720mmHg
